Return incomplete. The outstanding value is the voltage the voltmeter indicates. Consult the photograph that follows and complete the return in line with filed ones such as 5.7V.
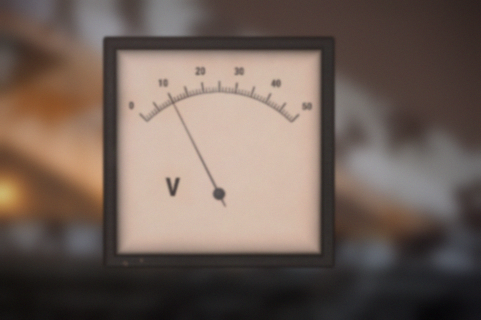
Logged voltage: 10V
